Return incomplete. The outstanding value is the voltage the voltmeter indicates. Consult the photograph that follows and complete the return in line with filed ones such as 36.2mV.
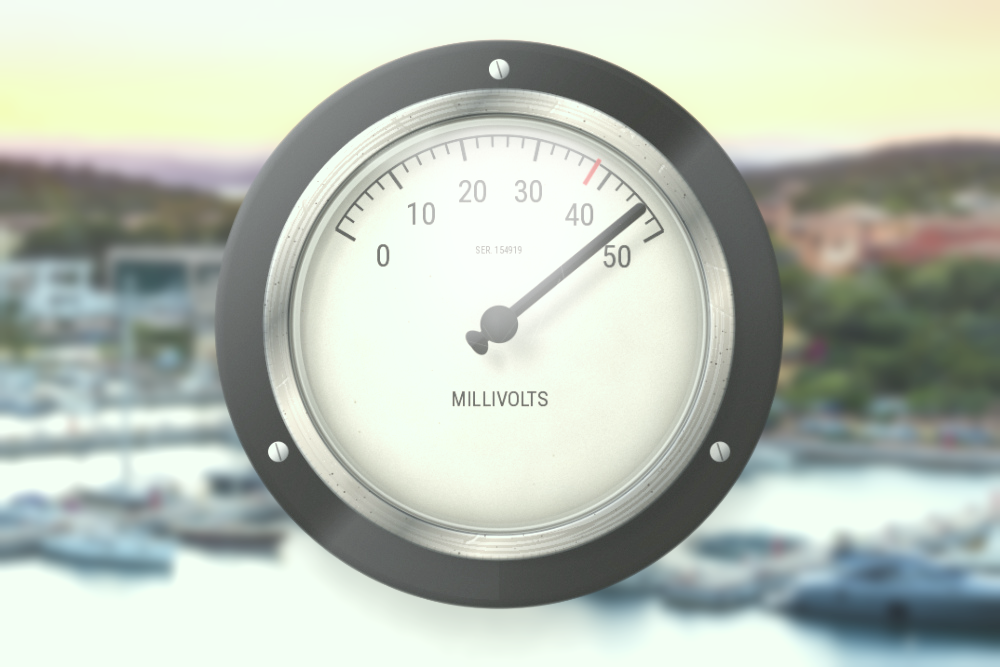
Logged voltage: 46mV
